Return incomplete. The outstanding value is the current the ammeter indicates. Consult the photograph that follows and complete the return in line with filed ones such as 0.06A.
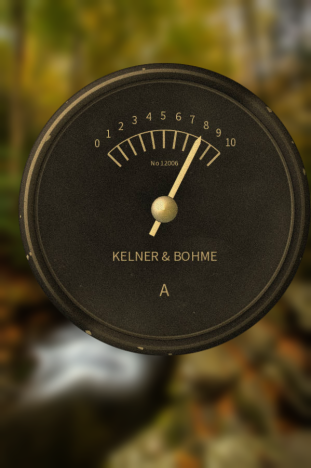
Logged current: 8A
